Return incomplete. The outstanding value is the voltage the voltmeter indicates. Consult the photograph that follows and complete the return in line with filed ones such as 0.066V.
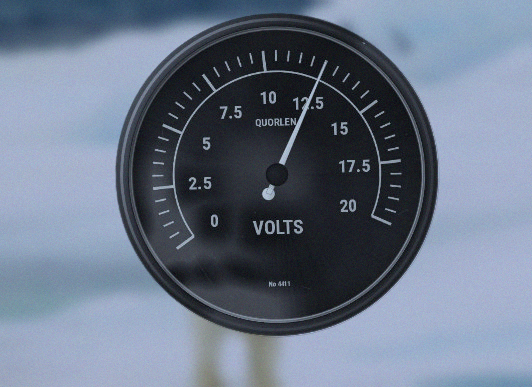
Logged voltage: 12.5V
